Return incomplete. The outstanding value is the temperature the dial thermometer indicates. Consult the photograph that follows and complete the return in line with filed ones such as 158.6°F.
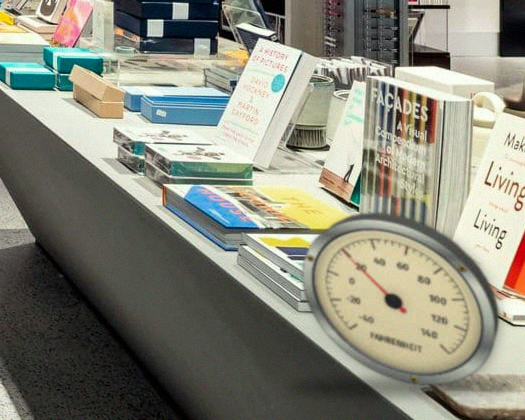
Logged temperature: 20°F
